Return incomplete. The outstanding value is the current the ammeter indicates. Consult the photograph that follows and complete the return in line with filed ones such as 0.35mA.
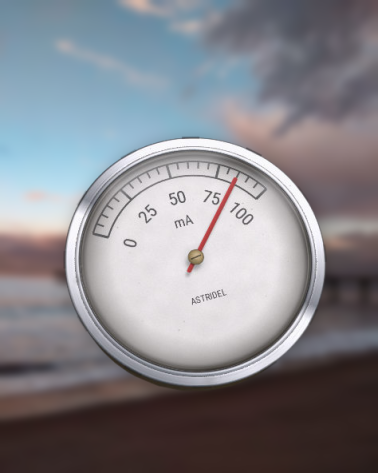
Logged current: 85mA
